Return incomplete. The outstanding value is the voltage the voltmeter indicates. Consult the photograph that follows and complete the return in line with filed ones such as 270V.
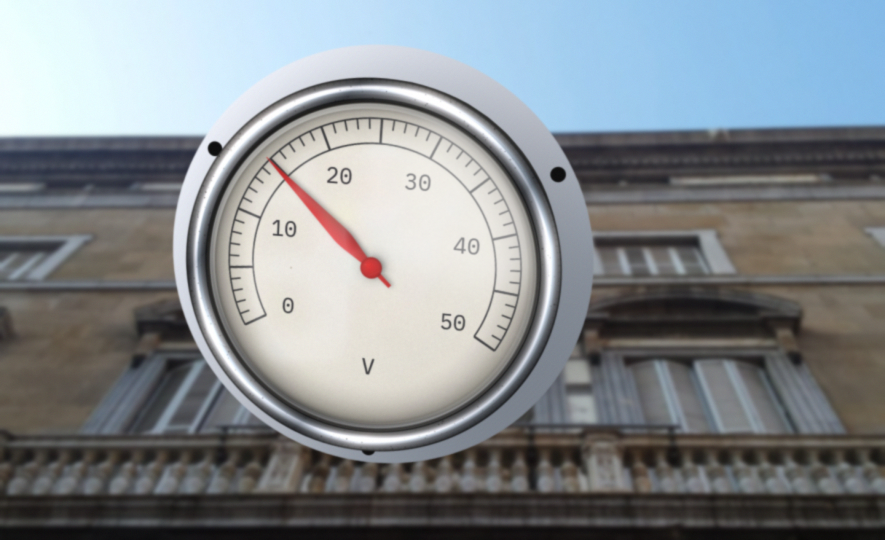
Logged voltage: 15V
